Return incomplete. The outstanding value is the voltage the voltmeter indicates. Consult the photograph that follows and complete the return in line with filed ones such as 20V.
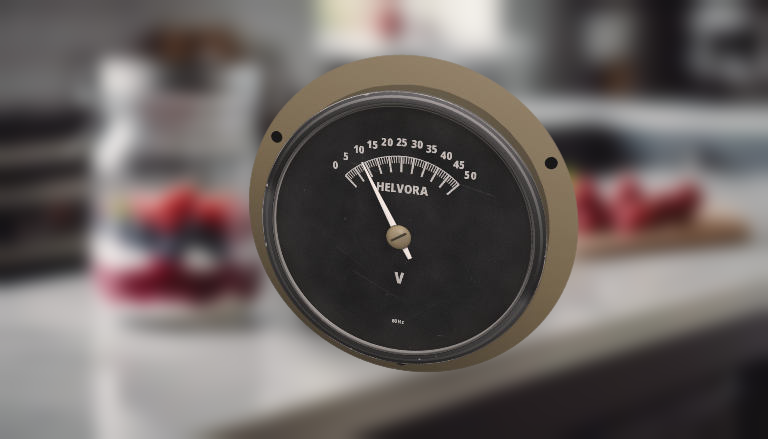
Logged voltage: 10V
